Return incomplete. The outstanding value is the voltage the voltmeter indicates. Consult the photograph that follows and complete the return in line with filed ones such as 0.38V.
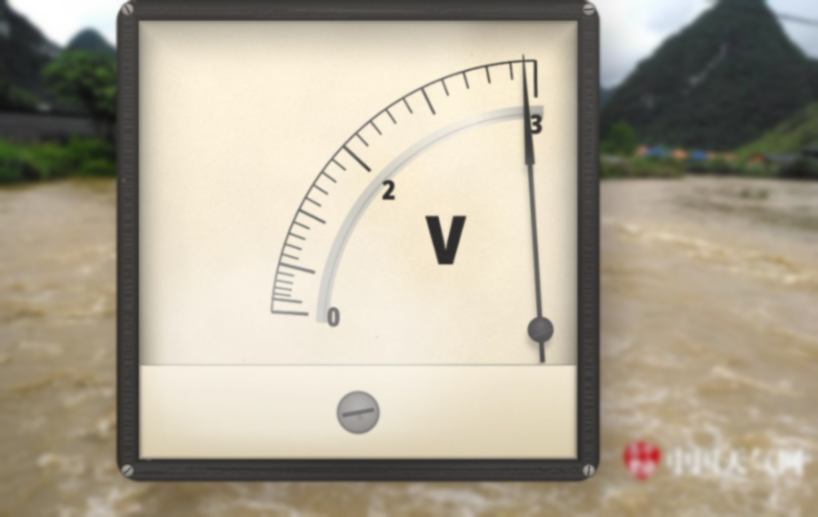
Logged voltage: 2.95V
